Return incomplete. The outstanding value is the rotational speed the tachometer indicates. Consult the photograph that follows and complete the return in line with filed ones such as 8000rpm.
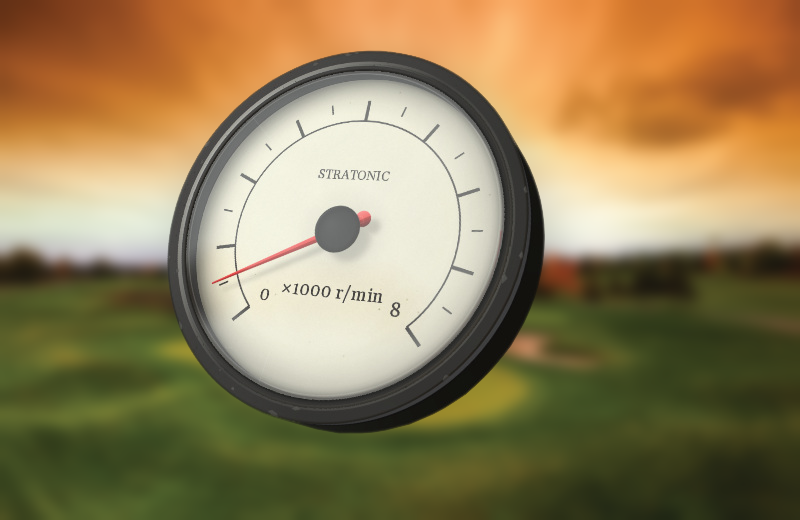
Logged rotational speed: 500rpm
